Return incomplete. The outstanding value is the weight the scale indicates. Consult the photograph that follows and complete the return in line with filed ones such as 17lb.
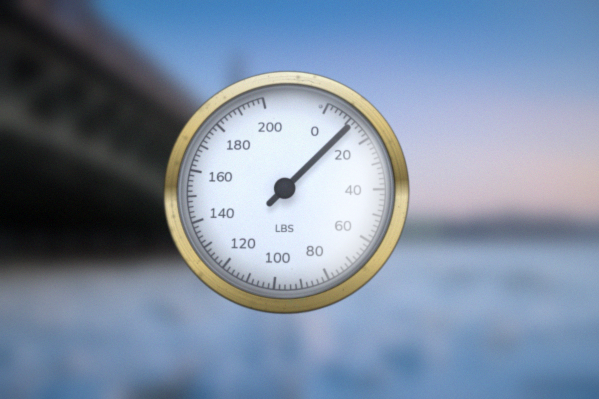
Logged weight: 12lb
